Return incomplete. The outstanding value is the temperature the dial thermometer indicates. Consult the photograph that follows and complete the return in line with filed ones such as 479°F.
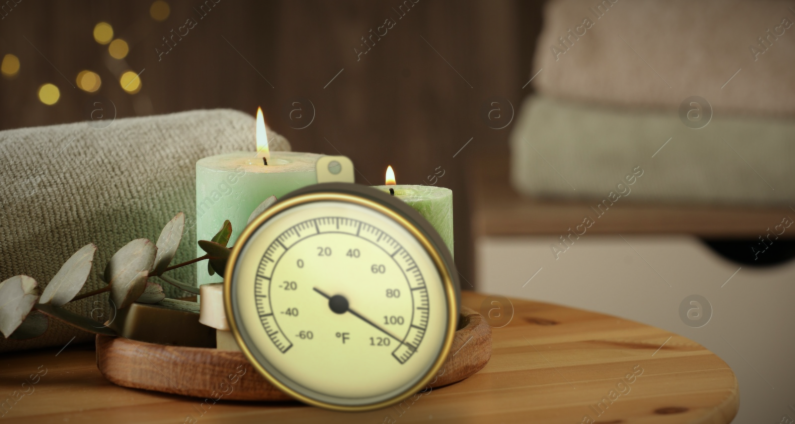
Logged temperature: 110°F
